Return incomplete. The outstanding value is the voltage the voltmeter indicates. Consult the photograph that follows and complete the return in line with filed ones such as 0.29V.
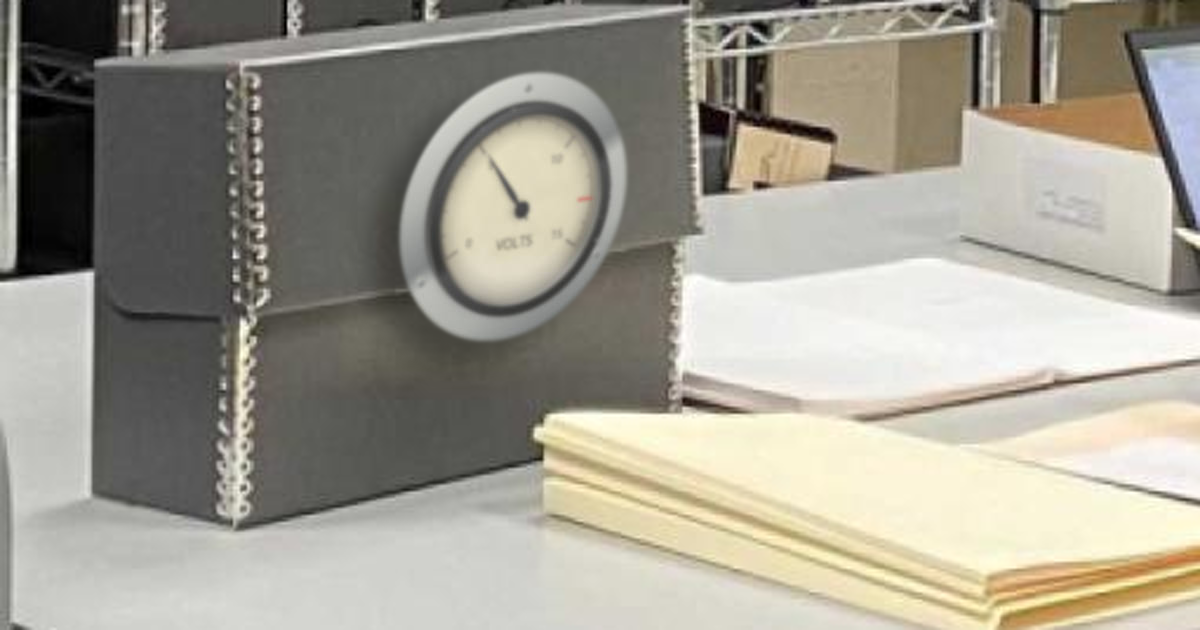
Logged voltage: 5V
